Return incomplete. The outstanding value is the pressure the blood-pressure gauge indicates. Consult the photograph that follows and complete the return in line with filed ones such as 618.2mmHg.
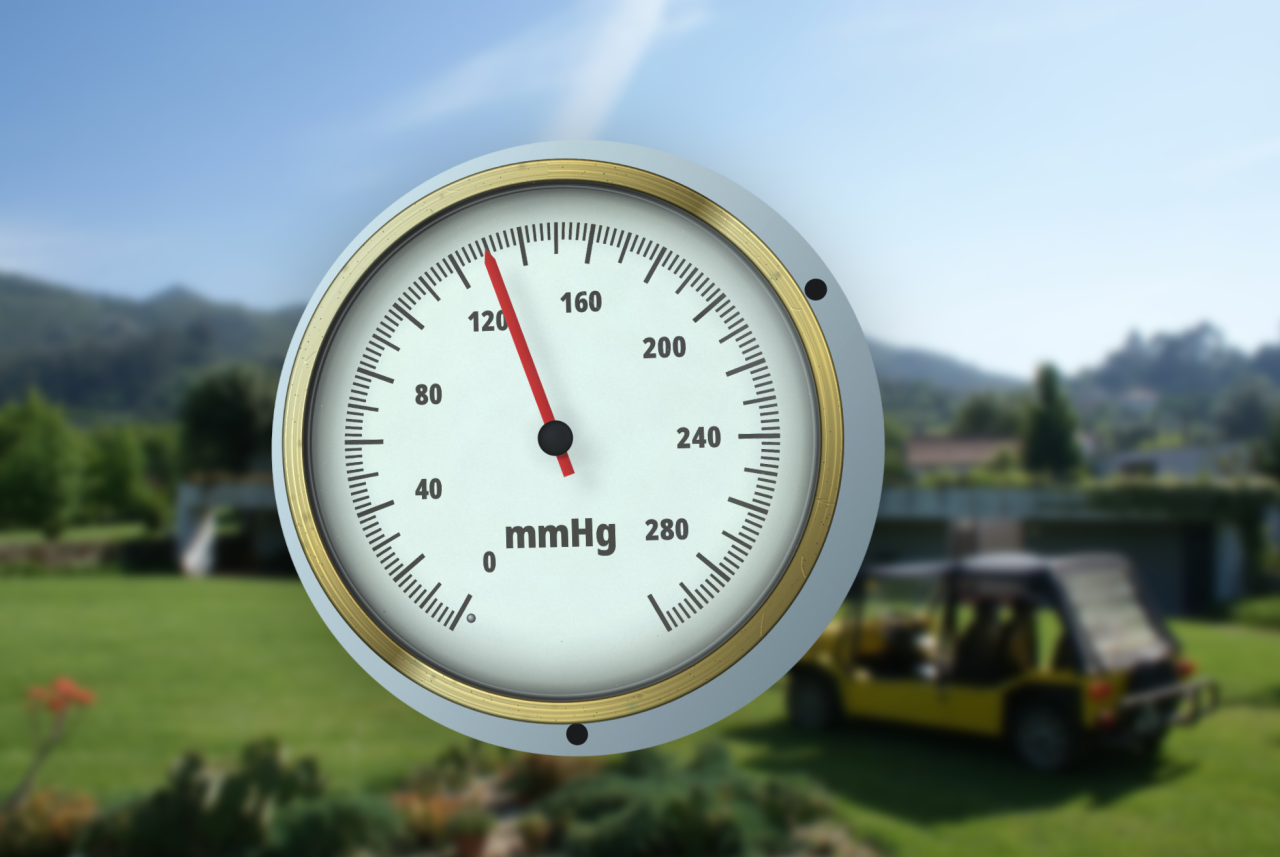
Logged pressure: 130mmHg
